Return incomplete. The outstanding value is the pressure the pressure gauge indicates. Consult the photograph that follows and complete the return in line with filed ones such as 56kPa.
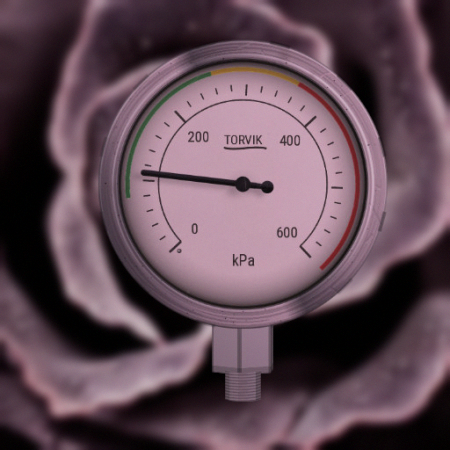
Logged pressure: 110kPa
